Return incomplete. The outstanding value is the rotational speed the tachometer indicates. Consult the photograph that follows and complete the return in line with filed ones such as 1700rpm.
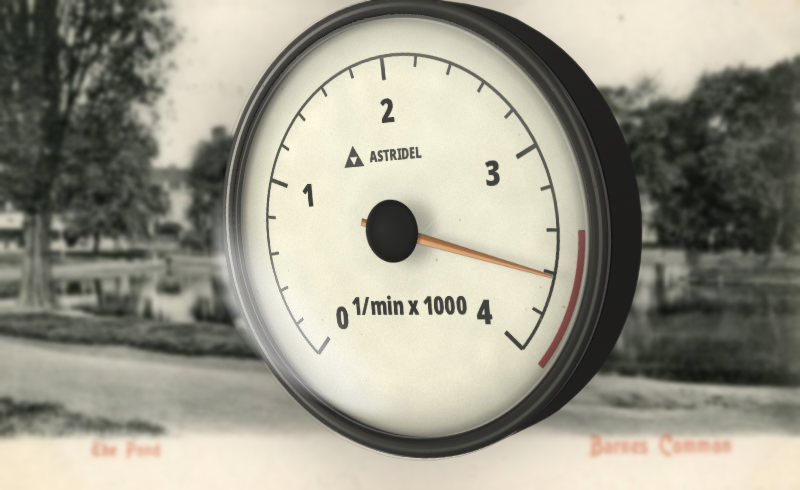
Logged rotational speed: 3600rpm
